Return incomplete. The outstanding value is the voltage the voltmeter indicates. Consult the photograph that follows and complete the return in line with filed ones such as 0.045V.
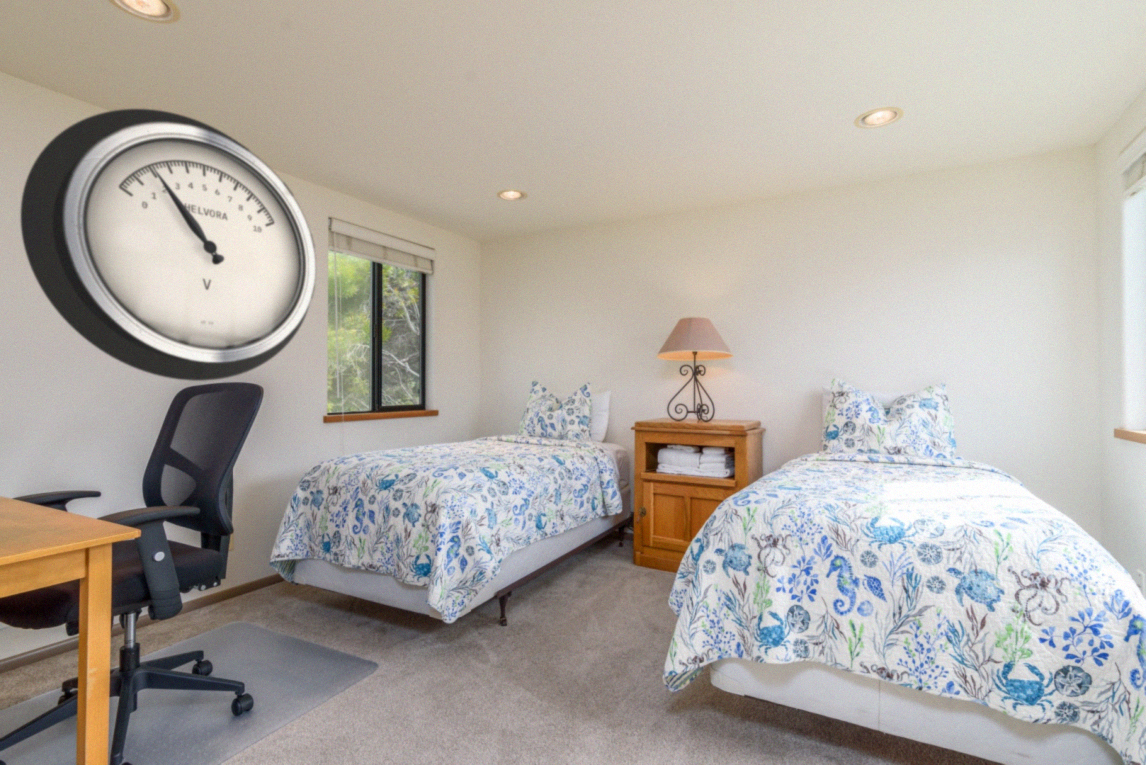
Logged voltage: 2V
